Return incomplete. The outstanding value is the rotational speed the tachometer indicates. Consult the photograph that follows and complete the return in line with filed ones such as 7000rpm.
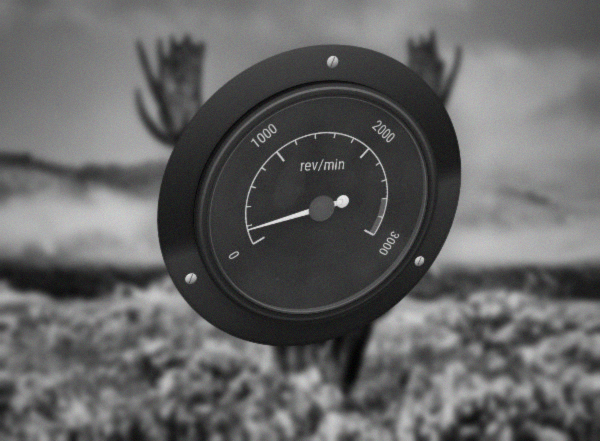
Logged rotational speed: 200rpm
